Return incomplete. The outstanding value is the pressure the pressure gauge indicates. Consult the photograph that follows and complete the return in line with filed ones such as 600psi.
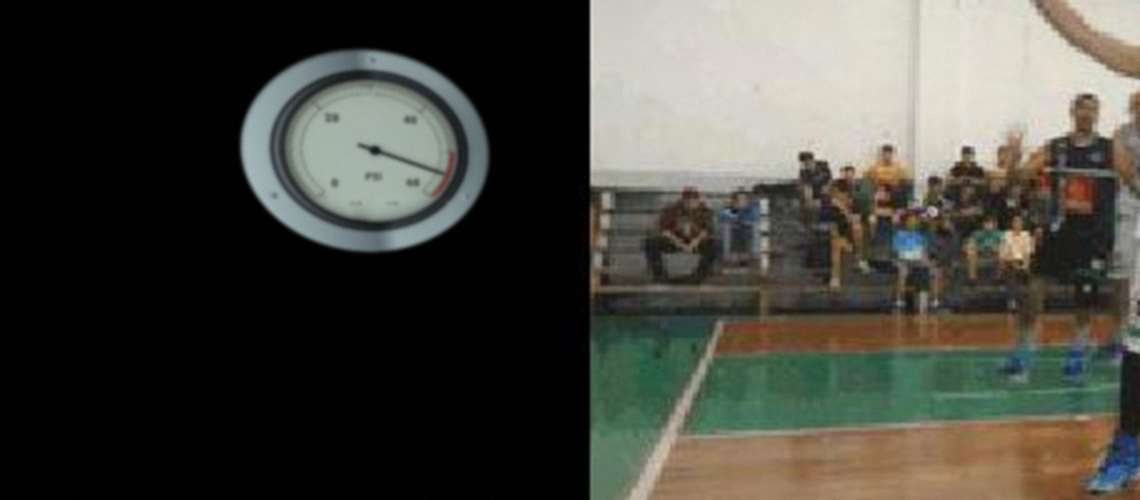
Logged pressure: 55psi
